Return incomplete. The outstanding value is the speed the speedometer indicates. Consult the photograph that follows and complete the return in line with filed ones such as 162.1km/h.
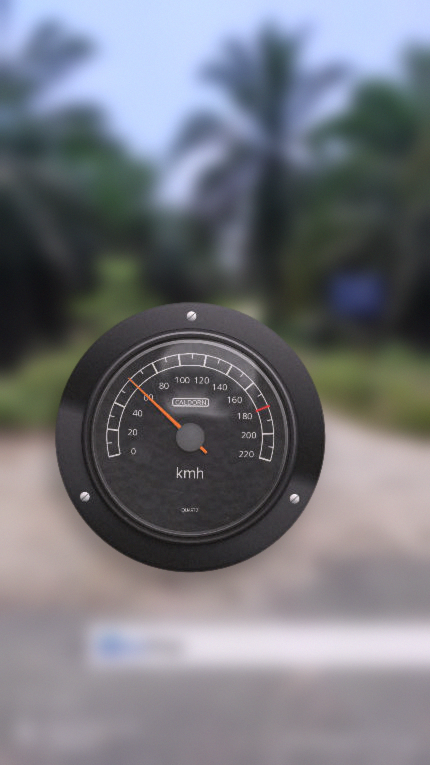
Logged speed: 60km/h
